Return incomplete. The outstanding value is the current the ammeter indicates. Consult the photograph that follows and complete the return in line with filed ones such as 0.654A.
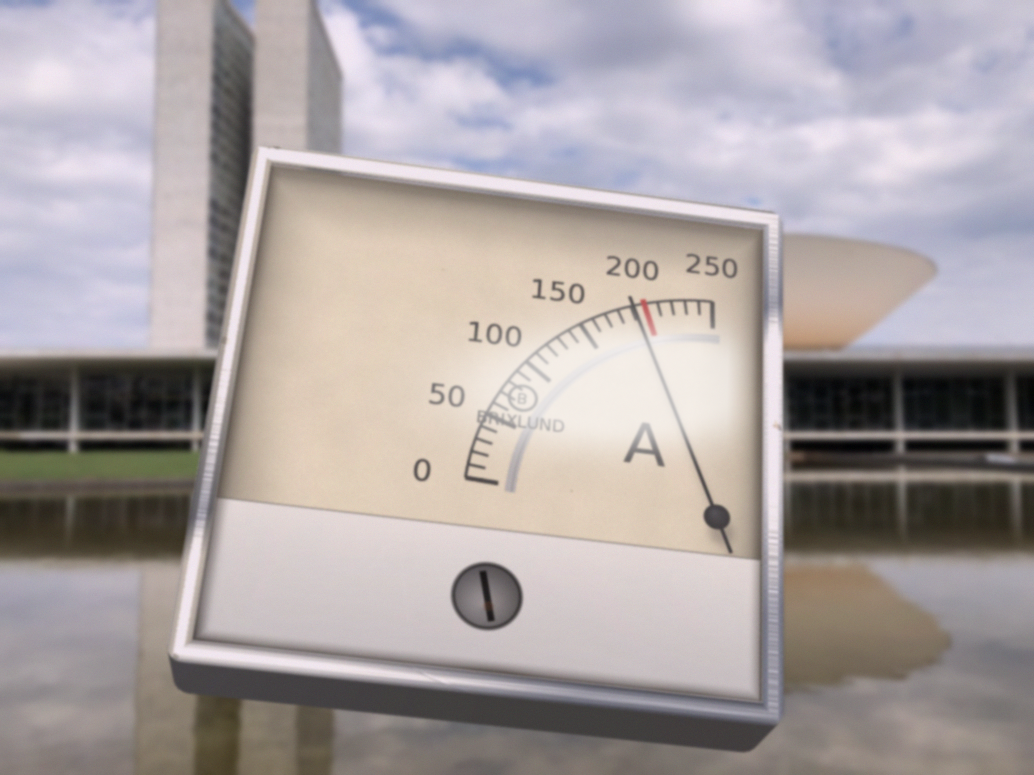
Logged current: 190A
